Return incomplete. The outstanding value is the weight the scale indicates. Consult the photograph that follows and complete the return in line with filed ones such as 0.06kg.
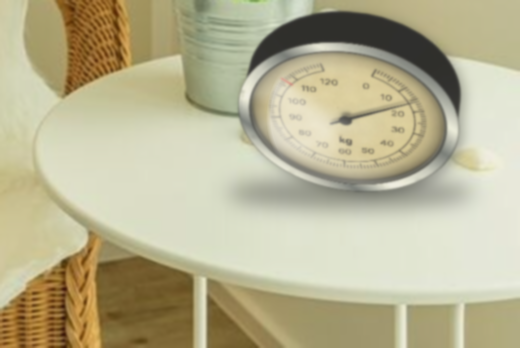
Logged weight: 15kg
